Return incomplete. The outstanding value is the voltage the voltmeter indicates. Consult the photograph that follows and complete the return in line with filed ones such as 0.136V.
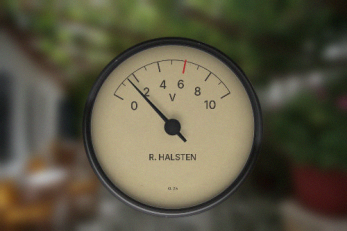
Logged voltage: 1.5V
